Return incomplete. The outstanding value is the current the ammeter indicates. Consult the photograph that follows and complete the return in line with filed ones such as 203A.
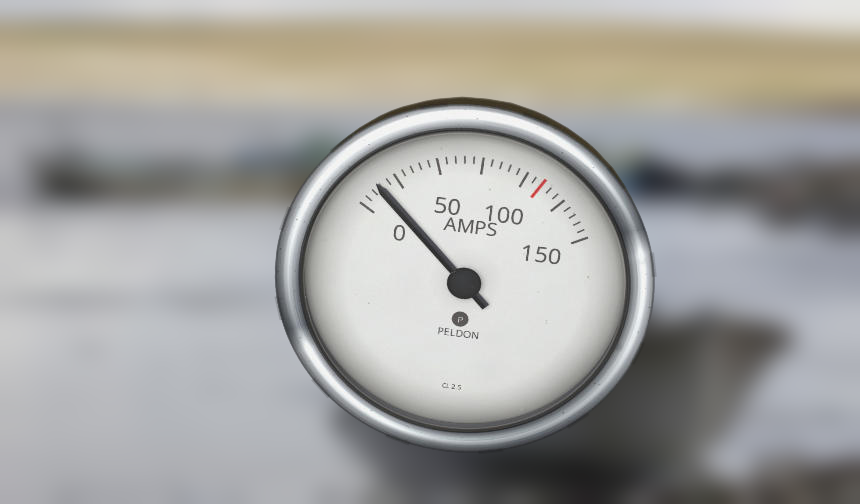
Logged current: 15A
